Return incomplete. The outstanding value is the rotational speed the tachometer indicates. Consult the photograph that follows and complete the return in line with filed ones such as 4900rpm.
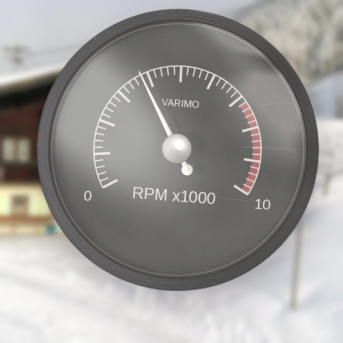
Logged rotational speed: 3800rpm
